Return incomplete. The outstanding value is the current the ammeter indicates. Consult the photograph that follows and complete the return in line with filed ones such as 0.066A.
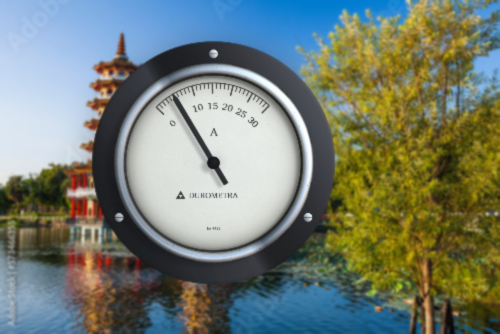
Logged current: 5A
